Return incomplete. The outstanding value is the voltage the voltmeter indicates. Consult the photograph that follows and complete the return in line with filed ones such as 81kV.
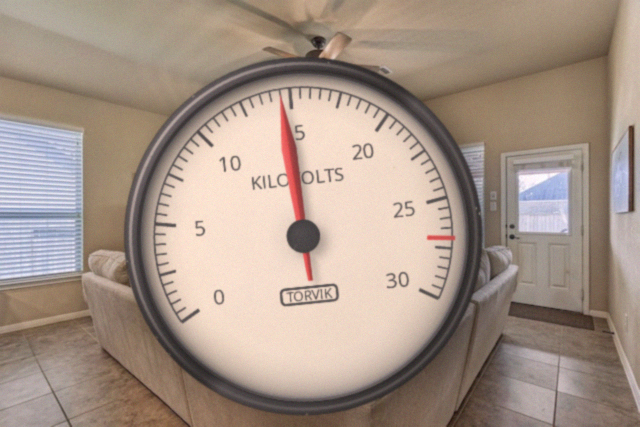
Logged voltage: 14.5kV
